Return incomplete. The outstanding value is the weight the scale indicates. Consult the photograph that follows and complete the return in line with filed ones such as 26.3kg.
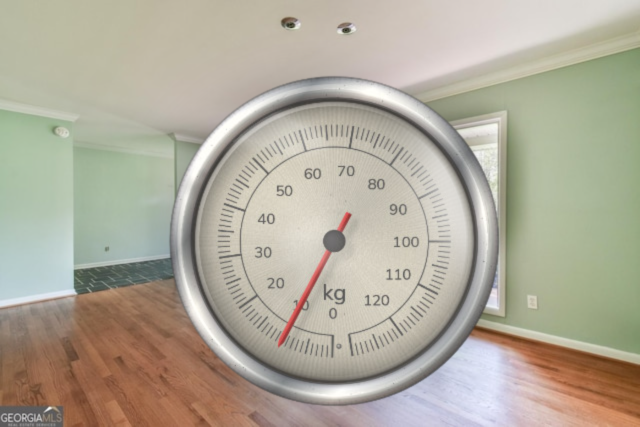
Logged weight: 10kg
